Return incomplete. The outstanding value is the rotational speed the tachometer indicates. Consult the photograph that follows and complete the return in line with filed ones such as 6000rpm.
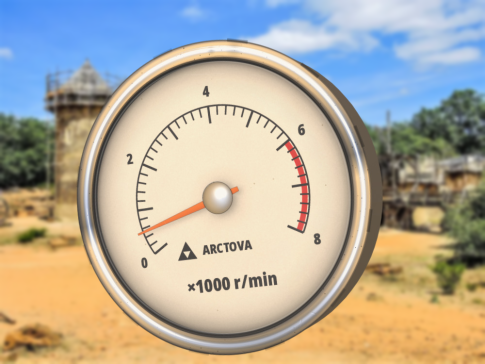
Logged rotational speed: 500rpm
